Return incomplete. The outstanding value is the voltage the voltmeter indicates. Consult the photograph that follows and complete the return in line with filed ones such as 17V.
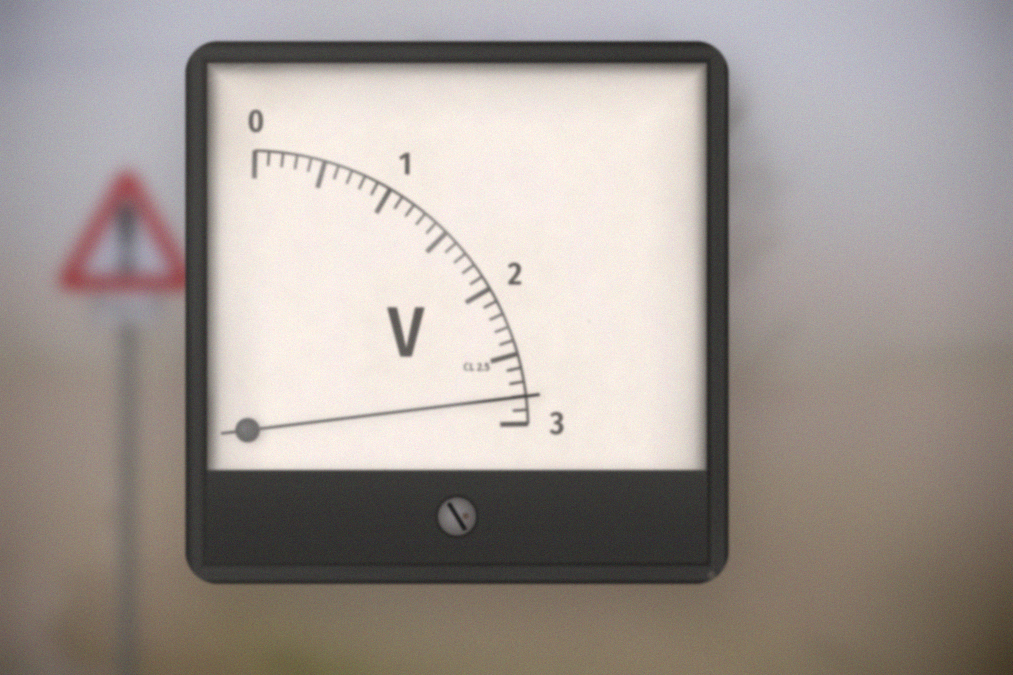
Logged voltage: 2.8V
